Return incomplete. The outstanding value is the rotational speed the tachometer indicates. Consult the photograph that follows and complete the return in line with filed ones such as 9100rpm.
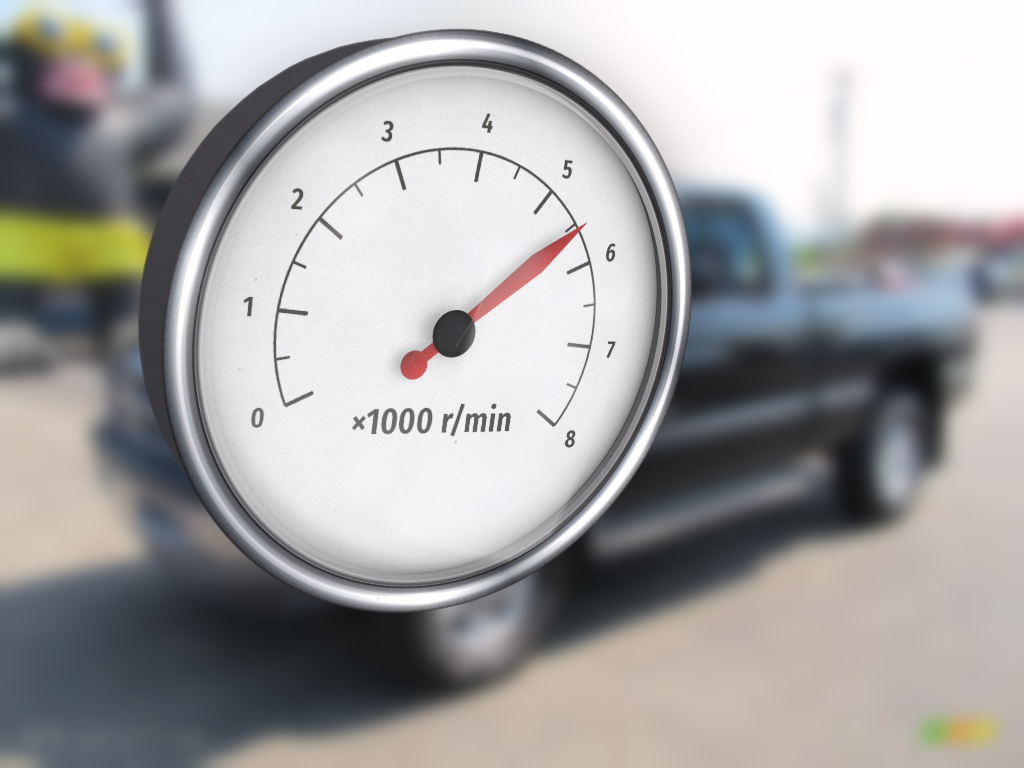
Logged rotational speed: 5500rpm
